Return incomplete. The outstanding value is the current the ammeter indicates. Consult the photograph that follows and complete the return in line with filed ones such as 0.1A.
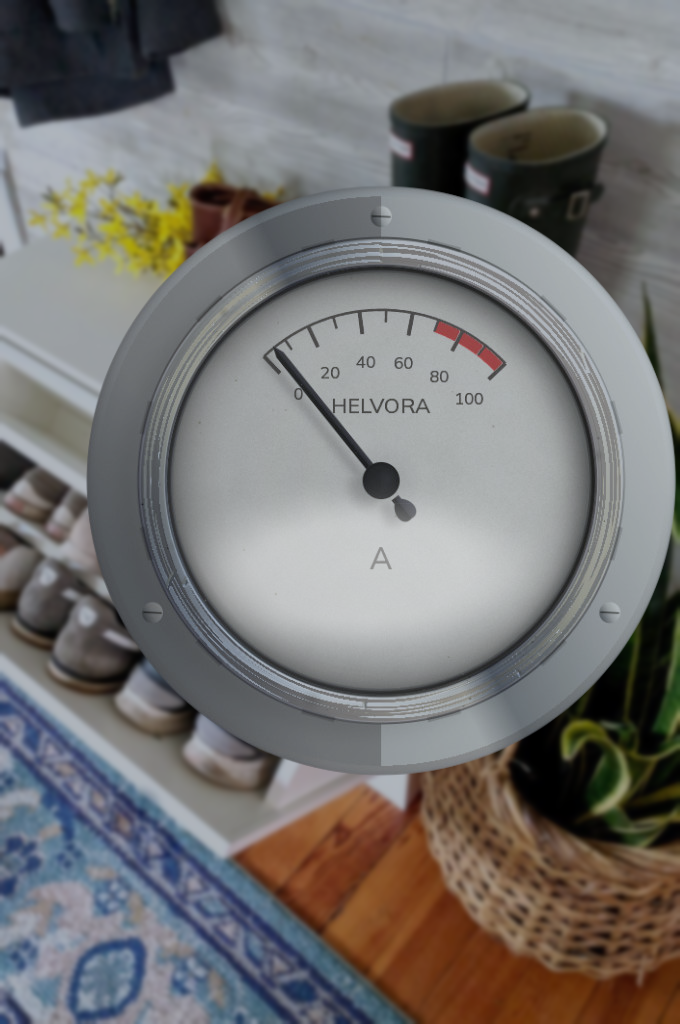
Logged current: 5A
